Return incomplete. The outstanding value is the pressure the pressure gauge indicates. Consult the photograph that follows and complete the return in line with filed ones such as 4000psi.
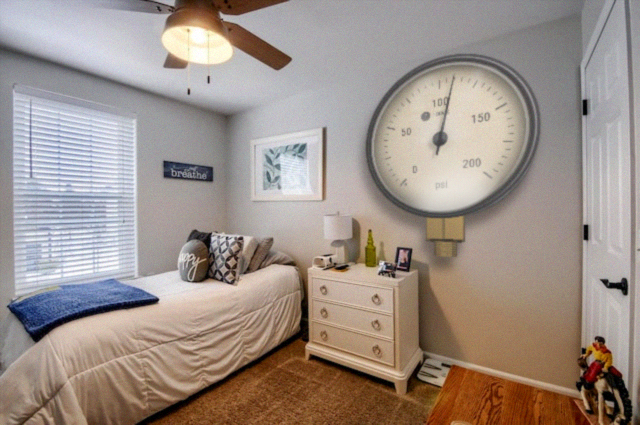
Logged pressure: 110psi
